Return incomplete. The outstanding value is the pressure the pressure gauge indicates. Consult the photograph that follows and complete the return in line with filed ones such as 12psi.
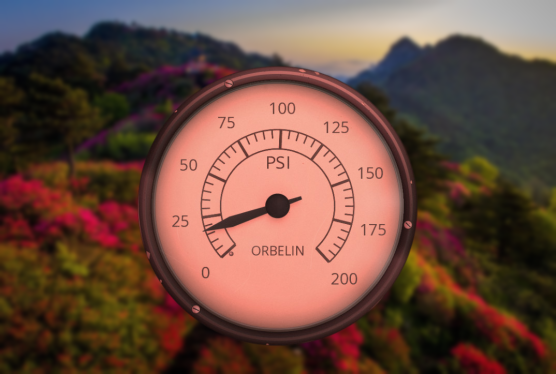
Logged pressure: 17.5psi
